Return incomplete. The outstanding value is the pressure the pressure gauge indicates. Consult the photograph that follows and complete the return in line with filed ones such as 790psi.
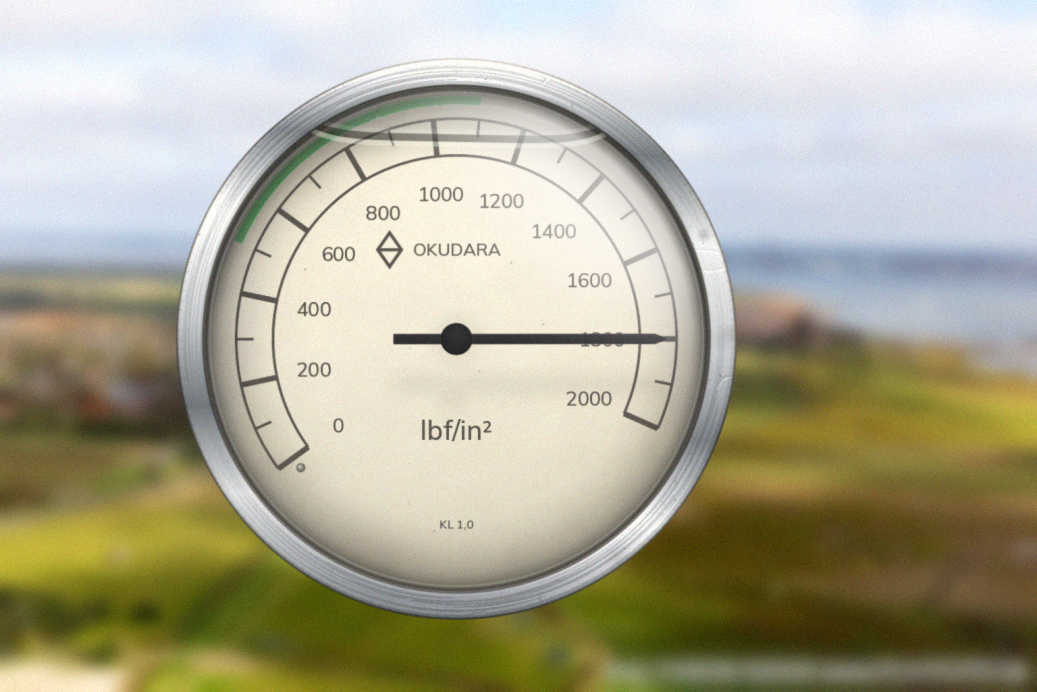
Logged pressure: 1800psi
